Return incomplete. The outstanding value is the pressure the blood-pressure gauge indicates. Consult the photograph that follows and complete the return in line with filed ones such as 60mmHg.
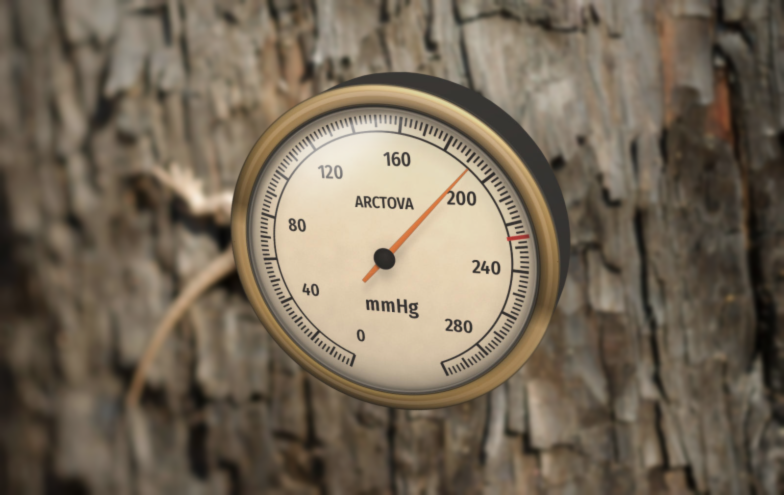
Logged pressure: 192mmHg
